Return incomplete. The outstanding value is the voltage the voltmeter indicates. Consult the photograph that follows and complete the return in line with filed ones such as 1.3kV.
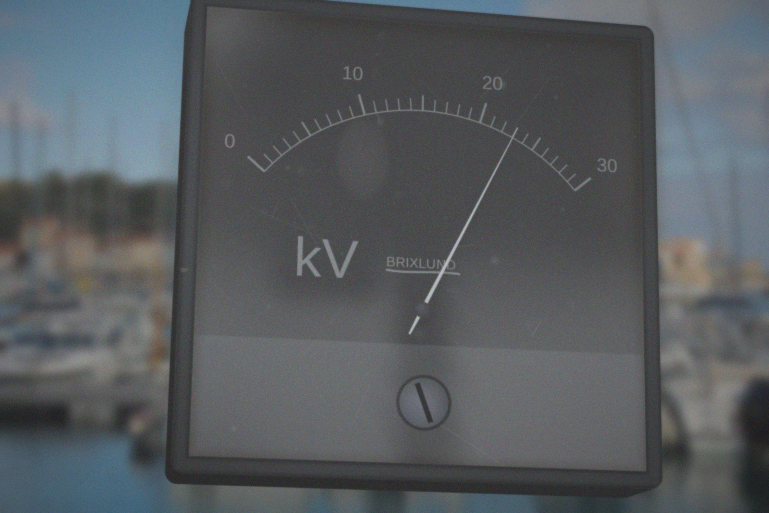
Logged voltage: 23kV
